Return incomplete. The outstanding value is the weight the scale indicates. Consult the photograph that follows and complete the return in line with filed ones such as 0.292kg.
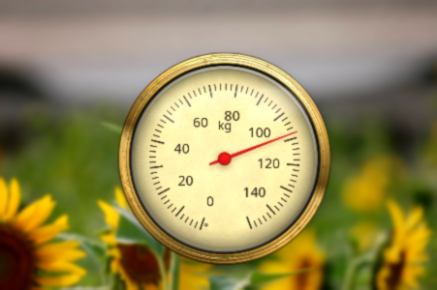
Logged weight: 108kg
